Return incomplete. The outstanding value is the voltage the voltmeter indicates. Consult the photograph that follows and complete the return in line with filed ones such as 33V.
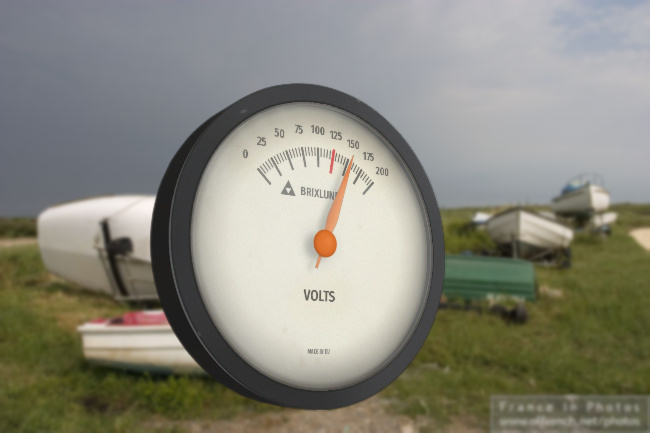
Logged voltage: 150V
